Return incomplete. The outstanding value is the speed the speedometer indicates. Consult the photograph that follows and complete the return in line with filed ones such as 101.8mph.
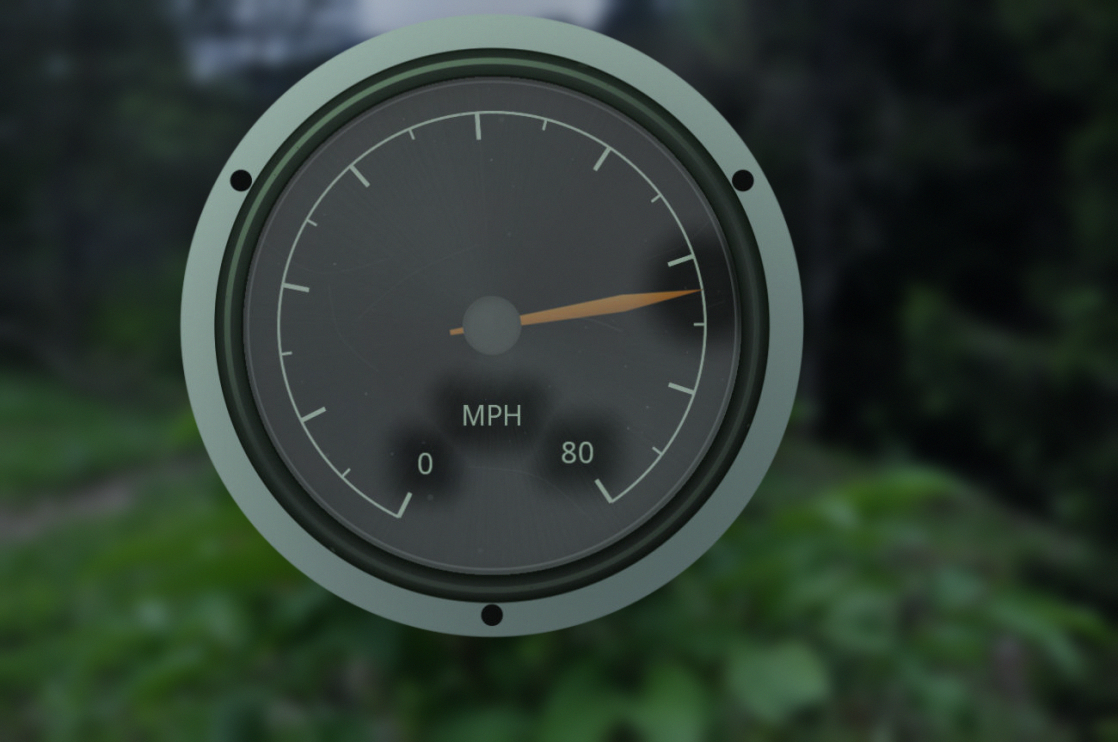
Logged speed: 62.5mph
